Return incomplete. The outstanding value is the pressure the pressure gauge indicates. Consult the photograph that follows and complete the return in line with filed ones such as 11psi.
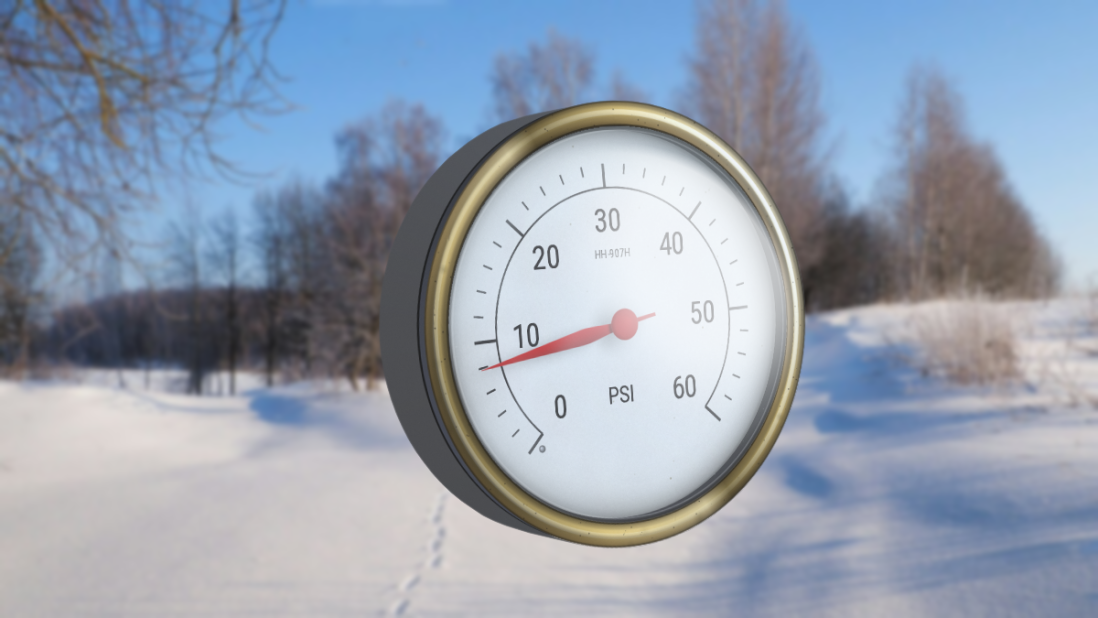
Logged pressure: 8psi
